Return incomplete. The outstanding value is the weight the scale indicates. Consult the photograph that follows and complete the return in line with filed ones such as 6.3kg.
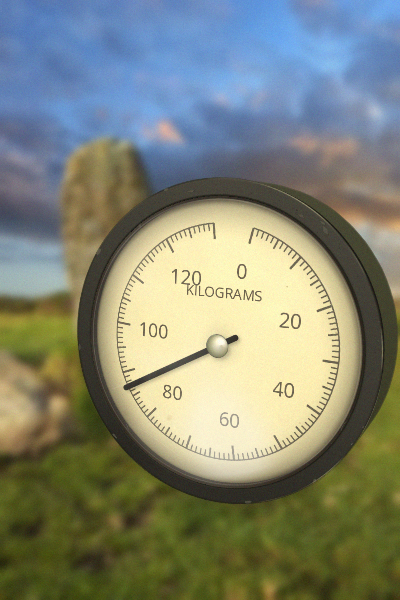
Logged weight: 87kg
